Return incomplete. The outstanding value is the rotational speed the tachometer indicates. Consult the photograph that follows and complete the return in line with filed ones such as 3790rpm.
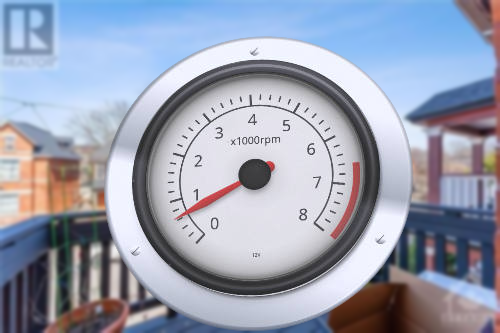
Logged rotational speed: 600rpm
